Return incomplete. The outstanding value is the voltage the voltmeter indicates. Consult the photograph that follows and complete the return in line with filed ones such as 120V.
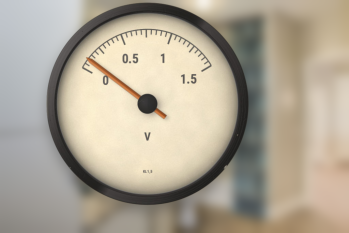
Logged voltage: 0.1V
